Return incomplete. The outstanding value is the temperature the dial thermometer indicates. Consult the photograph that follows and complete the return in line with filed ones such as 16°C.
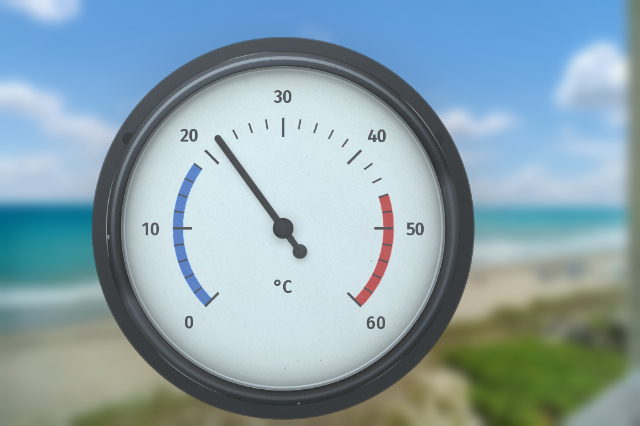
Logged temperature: 22°C
